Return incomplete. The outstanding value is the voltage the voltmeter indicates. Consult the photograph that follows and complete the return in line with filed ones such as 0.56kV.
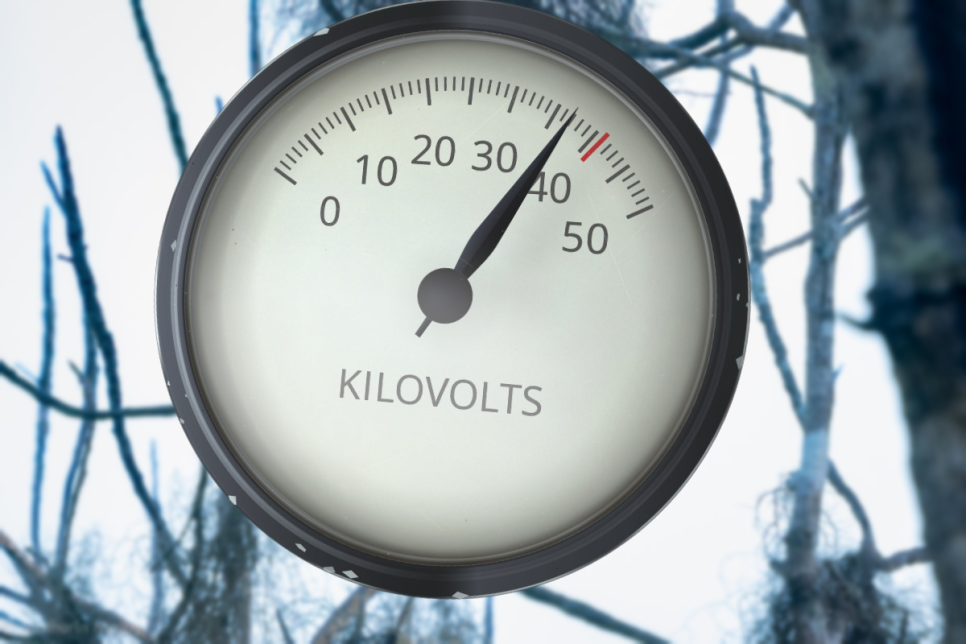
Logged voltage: 37kV
